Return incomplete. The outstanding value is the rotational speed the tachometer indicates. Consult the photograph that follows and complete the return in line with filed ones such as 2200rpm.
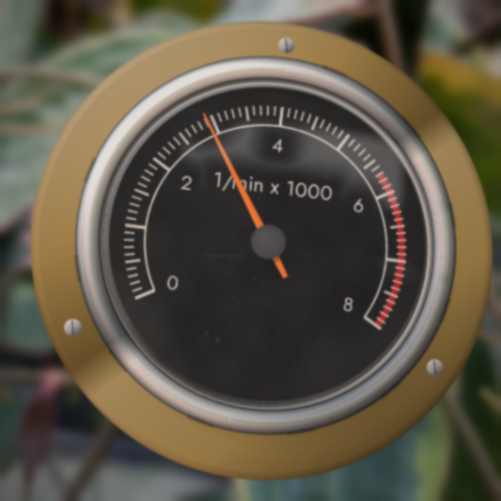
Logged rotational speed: 2900rpm
